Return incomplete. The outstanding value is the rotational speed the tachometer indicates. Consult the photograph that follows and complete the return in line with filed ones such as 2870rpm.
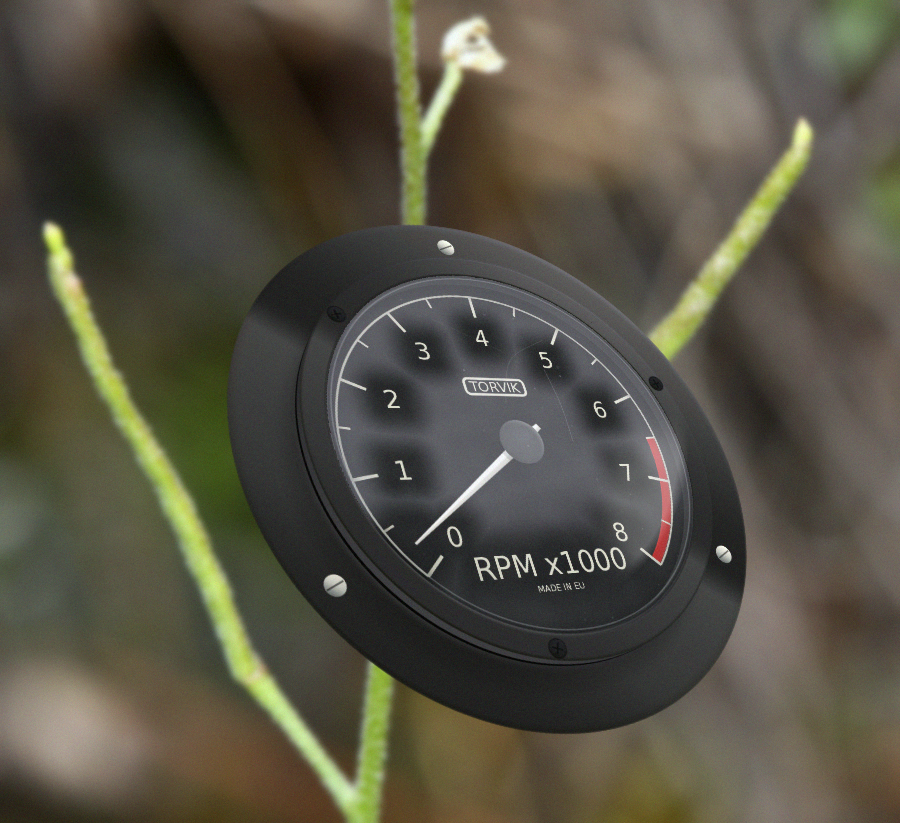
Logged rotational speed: 250rpm
